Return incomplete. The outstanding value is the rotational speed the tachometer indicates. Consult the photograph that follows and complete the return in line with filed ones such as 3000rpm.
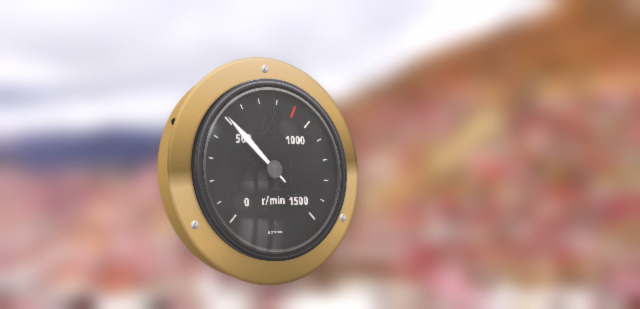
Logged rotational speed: 500rpm
